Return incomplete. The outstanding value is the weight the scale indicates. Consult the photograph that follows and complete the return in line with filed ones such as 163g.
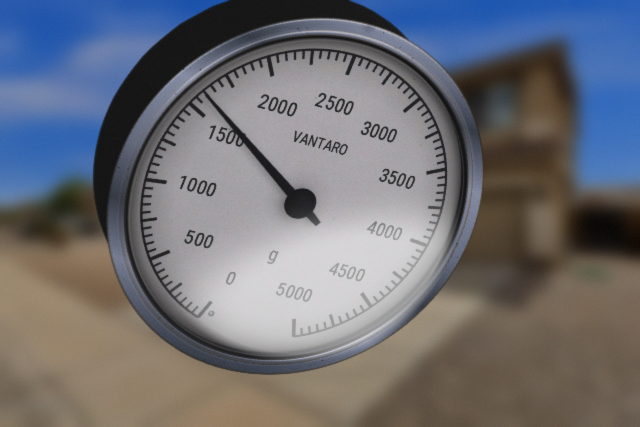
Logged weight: 1600g
